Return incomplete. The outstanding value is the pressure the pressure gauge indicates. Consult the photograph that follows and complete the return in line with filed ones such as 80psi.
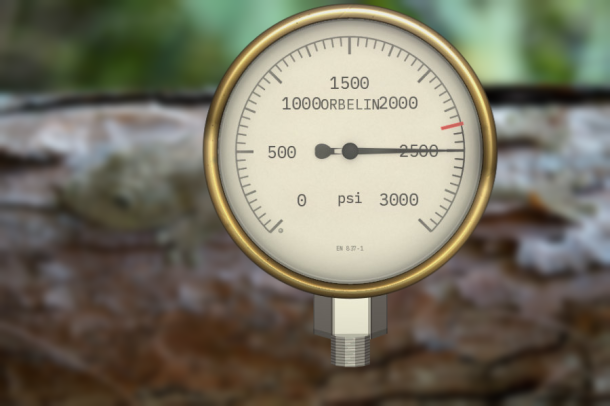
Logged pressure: 2500psi
